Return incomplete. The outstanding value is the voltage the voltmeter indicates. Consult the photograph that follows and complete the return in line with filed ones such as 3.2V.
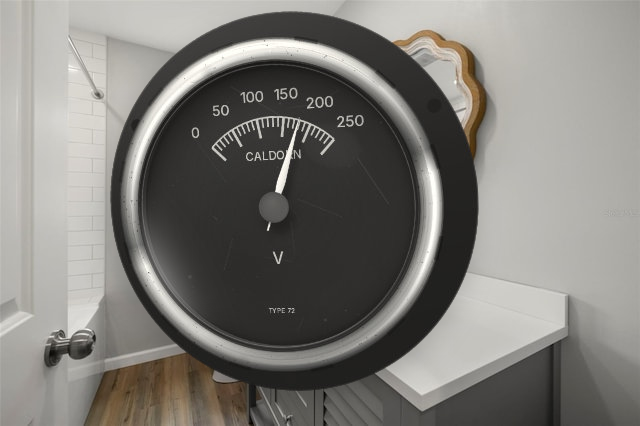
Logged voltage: 180V
